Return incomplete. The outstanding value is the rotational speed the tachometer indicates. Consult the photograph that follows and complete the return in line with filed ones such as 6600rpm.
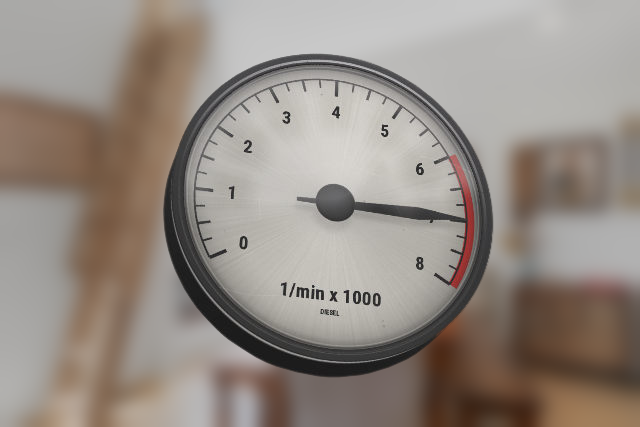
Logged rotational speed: 7000rpm
